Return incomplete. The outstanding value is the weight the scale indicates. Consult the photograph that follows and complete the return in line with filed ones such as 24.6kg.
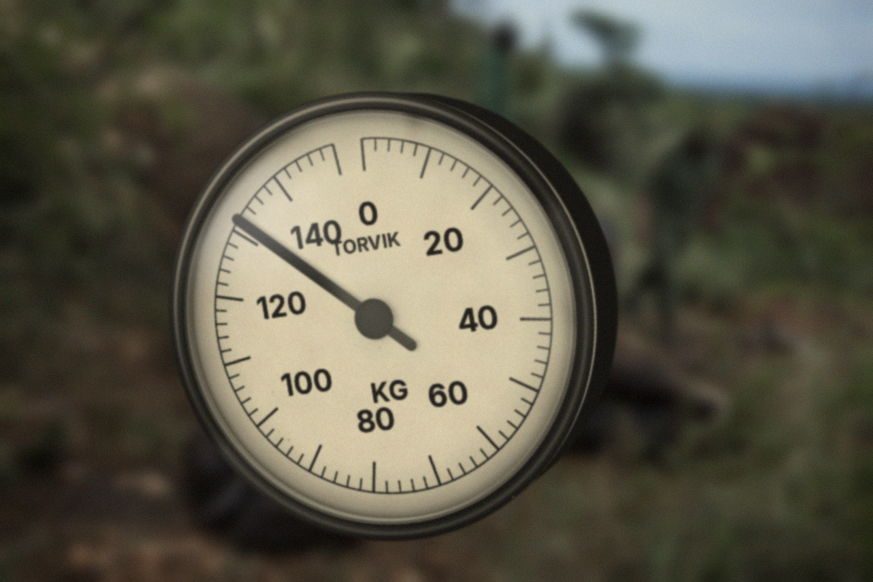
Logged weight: 132kg
